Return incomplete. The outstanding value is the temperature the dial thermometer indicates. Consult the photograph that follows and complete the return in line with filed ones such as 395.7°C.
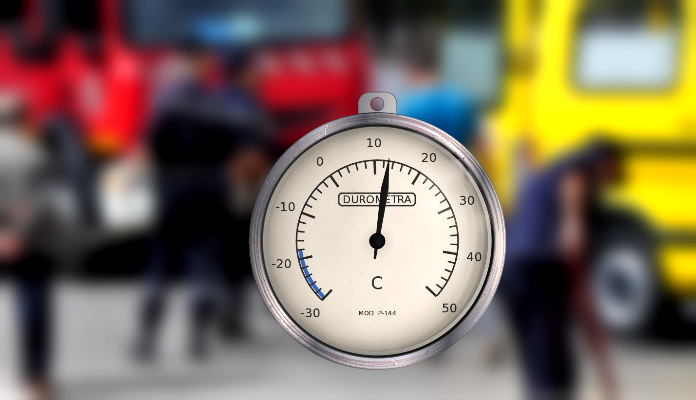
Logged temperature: 13°C
